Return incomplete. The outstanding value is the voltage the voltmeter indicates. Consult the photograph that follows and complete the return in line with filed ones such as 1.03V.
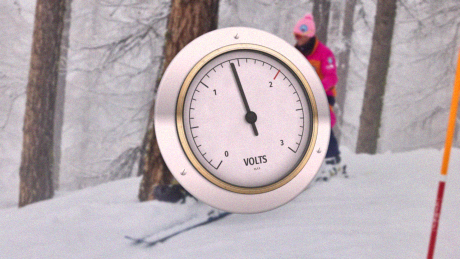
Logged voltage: 1.4V
